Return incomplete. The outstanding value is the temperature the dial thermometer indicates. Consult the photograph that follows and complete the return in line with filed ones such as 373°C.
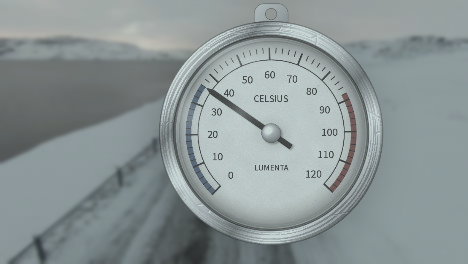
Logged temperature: 36°C
